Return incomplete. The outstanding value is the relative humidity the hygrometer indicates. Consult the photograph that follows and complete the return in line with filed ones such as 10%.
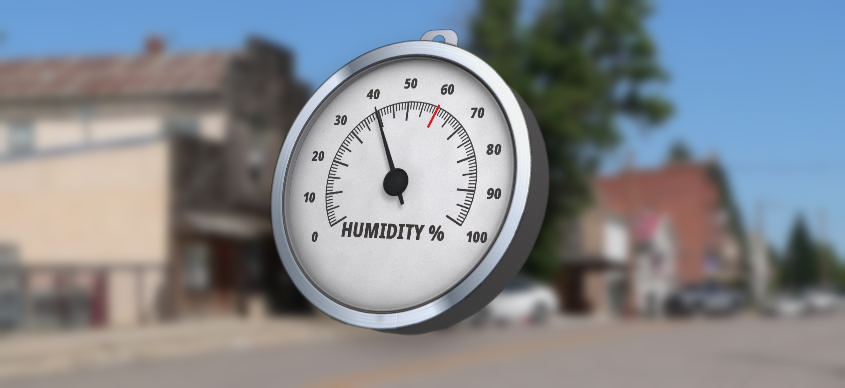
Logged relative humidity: 40%
